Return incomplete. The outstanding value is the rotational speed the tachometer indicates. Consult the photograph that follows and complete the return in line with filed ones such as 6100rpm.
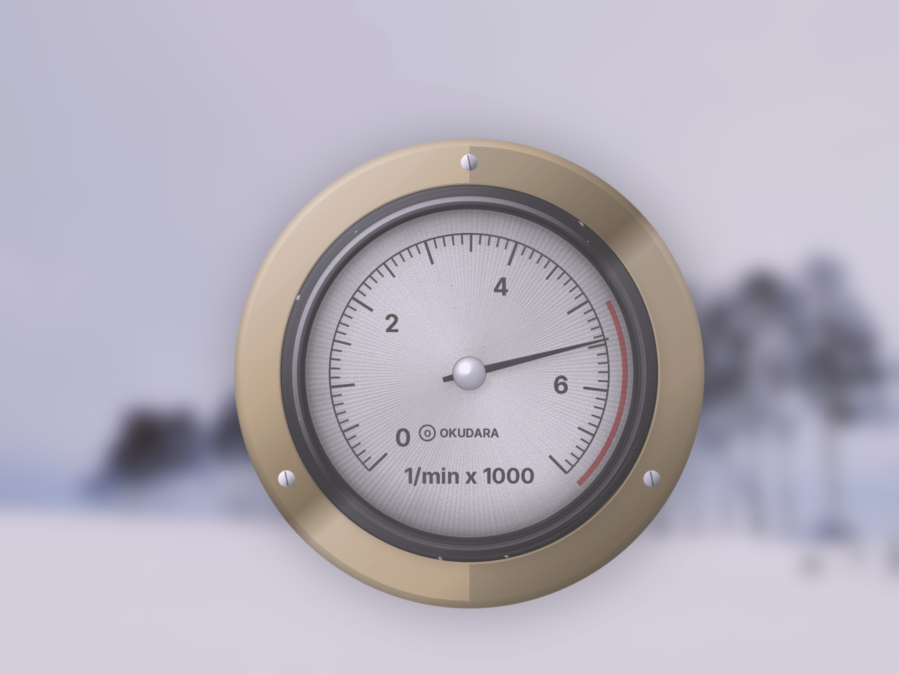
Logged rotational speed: 5450rpm
